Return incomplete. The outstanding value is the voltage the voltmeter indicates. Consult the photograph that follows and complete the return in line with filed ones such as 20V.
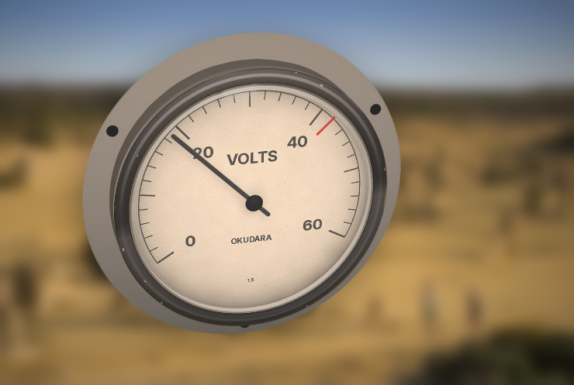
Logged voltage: 19V
